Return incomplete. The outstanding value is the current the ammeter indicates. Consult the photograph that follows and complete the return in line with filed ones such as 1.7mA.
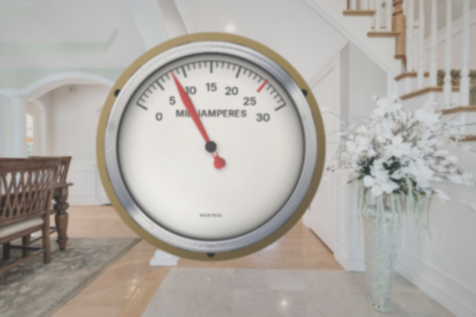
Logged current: 8mA
